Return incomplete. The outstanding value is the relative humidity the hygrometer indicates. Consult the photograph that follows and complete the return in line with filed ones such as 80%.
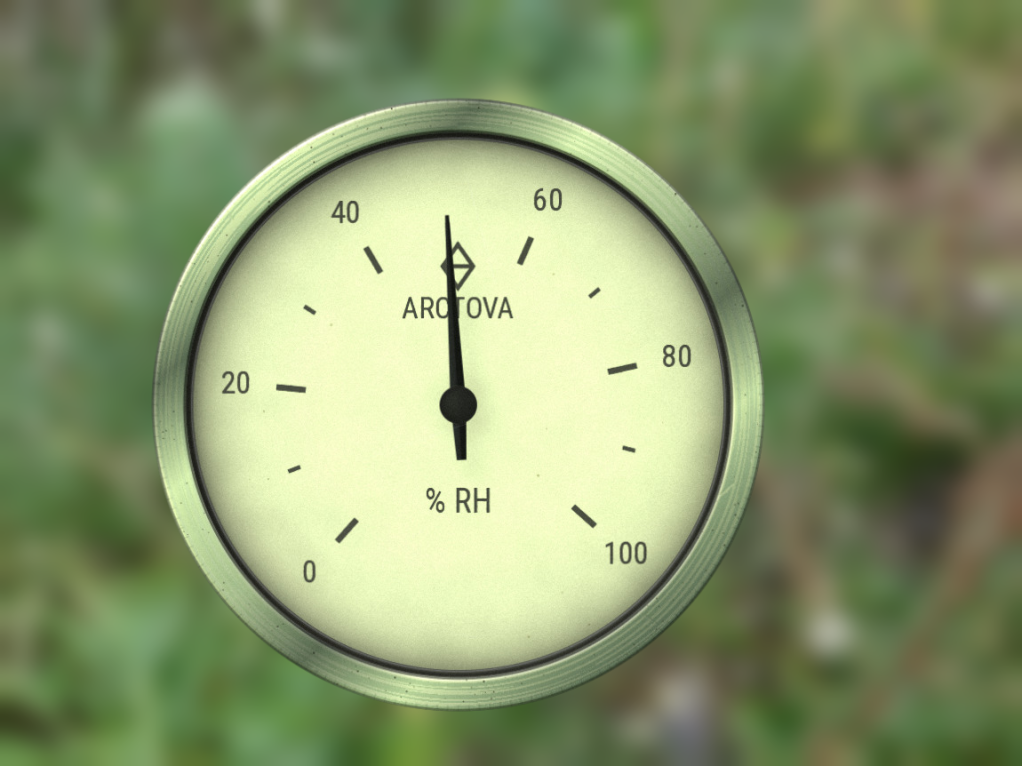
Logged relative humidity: 50%
